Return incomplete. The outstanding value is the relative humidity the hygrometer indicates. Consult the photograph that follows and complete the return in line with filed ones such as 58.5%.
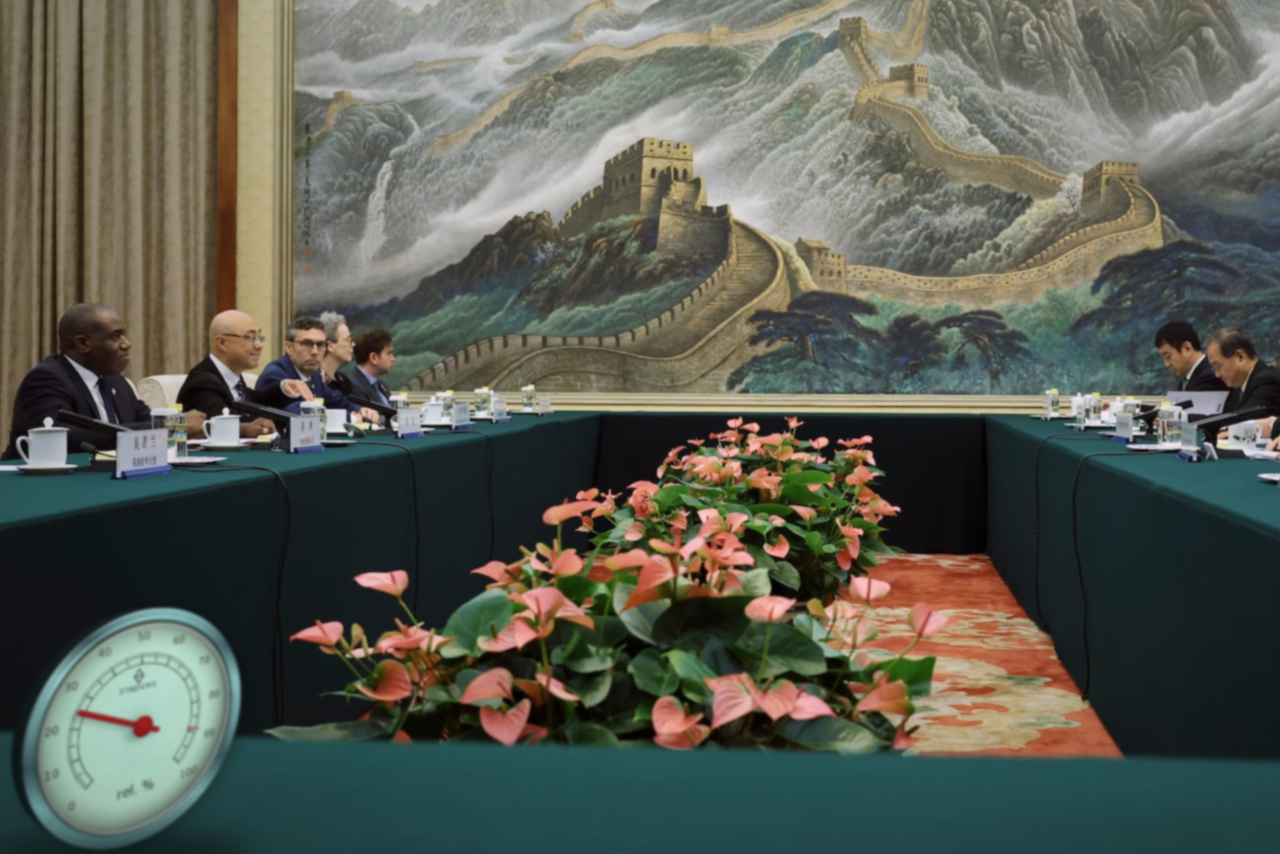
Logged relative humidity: 25%
